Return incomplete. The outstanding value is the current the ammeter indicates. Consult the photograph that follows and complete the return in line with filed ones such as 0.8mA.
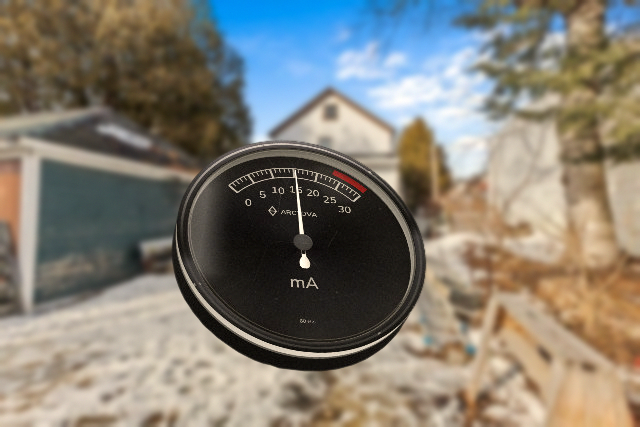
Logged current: 15mA
